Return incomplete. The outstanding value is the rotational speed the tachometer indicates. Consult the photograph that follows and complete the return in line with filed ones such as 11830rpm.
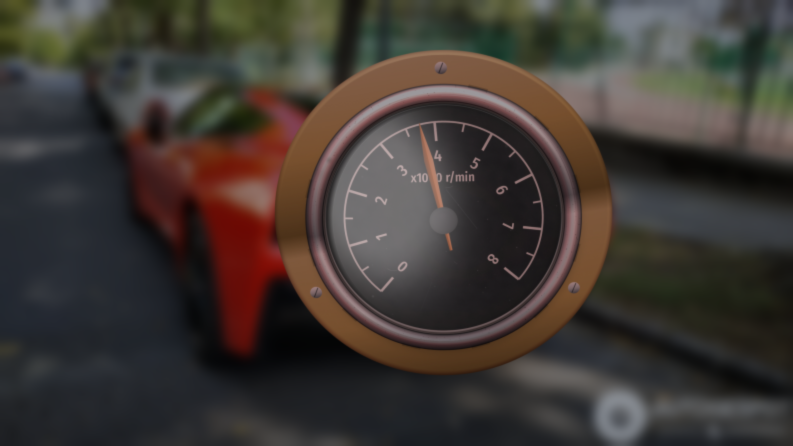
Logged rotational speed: 3750rpm
